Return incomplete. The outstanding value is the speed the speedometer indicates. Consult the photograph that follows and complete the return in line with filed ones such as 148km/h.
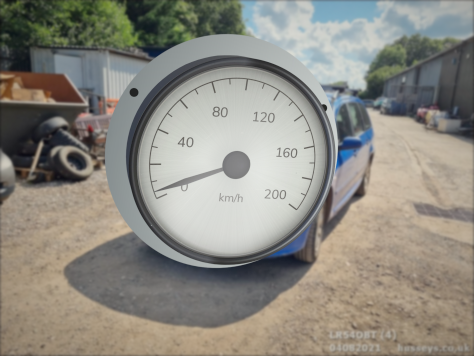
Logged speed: 5km/h
